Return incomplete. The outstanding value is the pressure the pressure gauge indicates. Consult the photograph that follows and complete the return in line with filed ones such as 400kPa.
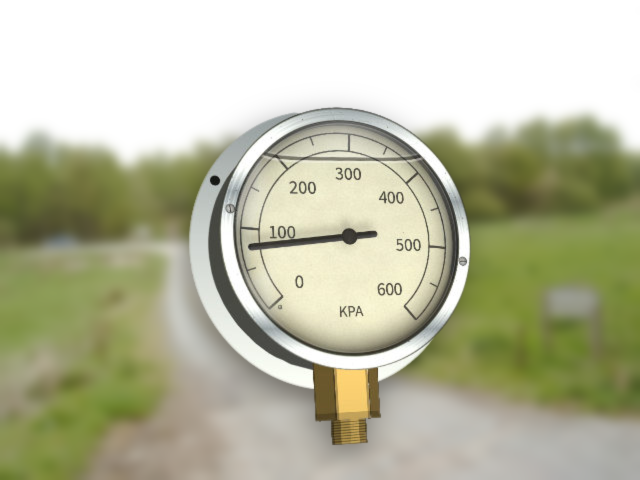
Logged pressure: 75kPa
